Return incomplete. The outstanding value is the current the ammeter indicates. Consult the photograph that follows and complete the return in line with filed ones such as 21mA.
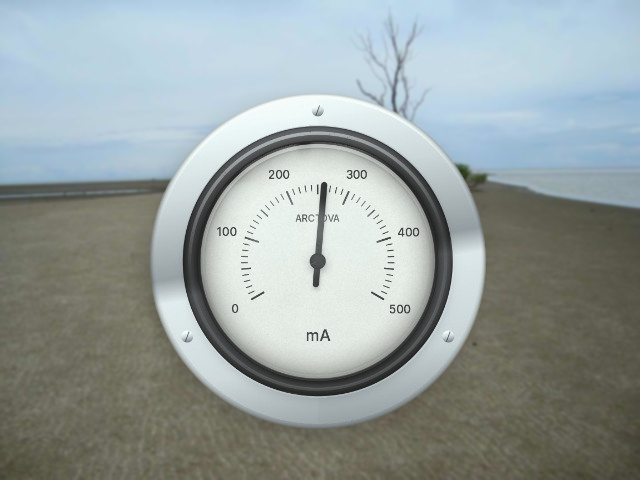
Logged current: 260mA
